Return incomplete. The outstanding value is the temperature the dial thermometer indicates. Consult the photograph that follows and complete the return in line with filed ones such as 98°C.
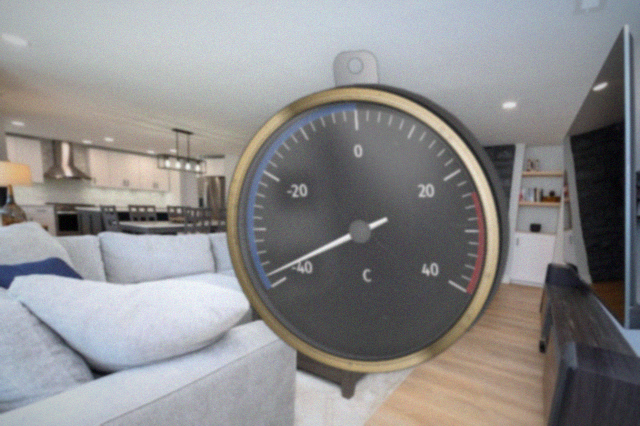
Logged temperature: -38°C
